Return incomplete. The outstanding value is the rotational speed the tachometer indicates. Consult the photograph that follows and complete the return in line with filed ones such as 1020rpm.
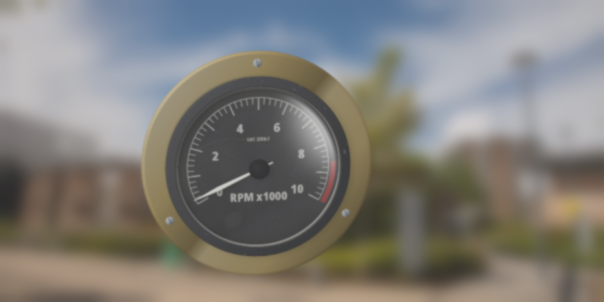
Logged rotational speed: 200rpm
